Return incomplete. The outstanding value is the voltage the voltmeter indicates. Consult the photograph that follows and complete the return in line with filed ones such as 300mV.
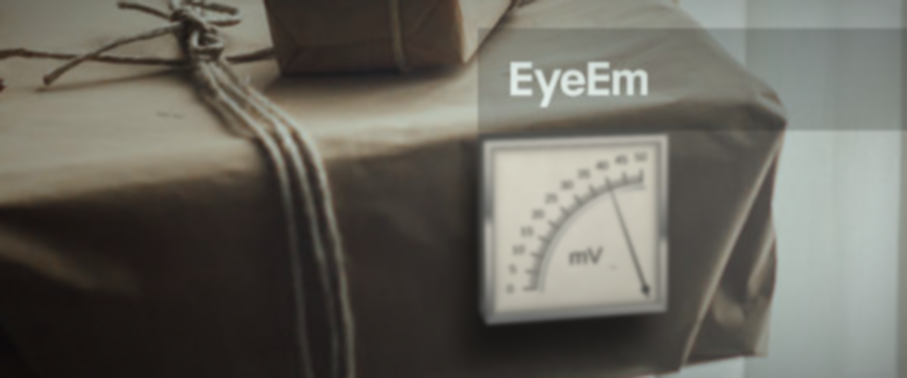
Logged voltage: 40mV
